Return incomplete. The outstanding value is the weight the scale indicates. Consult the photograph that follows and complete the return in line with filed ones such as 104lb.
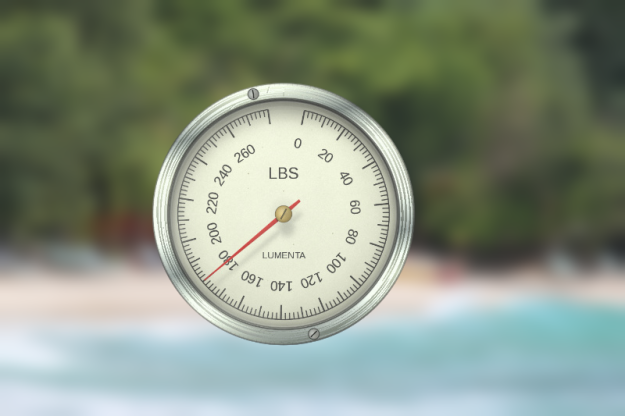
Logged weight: 180lb
